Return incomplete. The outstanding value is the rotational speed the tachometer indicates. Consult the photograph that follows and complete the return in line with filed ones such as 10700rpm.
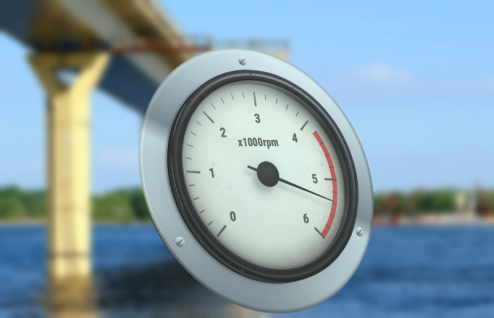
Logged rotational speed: 5400rpm
